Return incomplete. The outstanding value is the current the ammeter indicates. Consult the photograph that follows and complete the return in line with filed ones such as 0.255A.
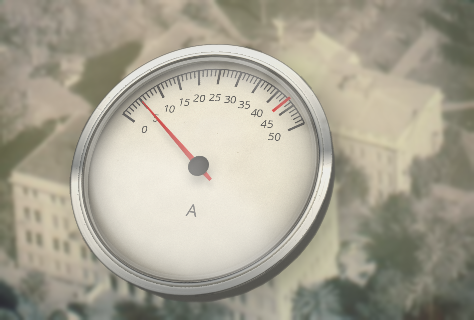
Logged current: 5A
